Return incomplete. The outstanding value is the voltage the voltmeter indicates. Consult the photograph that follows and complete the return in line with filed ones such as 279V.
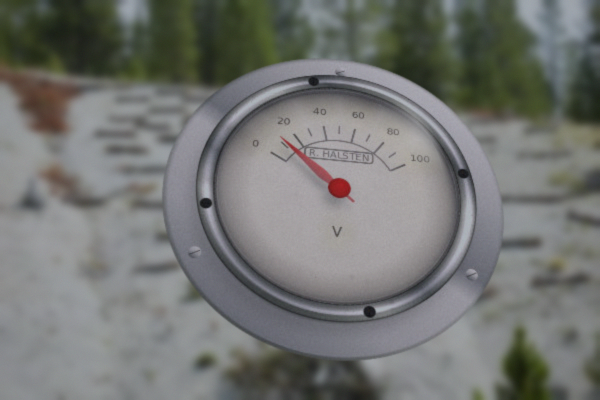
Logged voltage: 10V
